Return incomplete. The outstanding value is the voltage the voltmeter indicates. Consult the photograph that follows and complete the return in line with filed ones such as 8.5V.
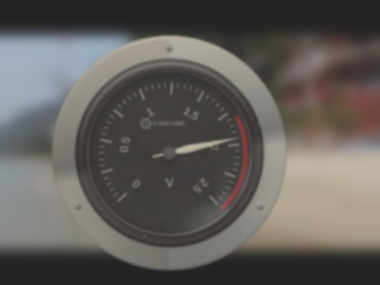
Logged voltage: 1.95V
